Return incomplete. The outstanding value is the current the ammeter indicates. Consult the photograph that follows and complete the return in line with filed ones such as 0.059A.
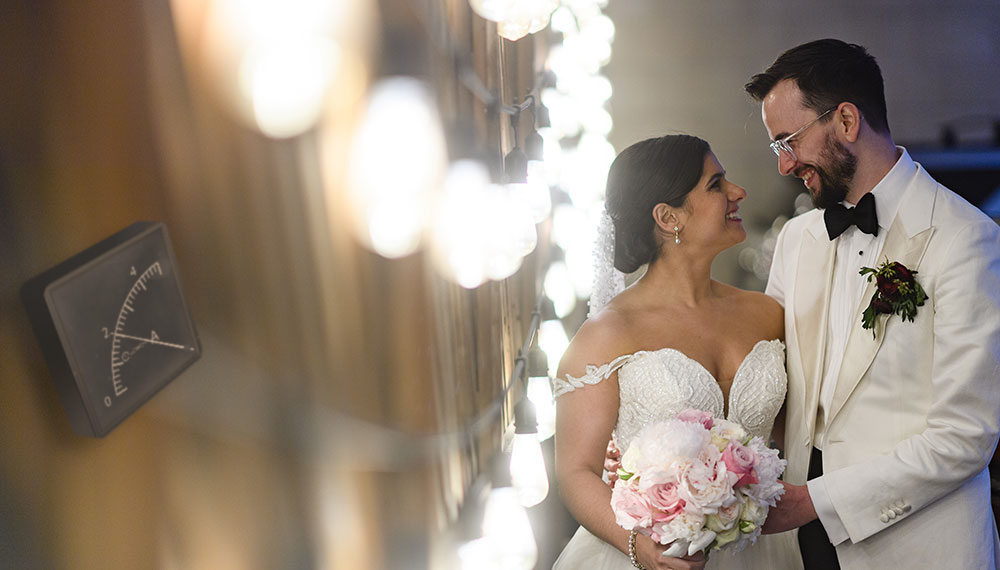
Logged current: 2A
